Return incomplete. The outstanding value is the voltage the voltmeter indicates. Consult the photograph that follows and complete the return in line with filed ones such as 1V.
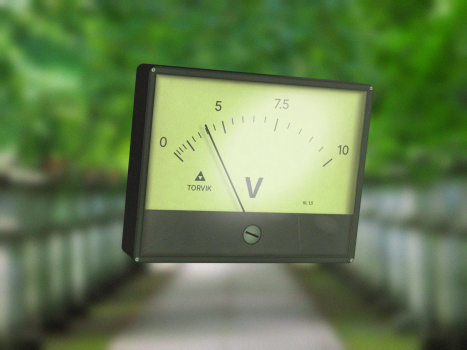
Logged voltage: 4V
